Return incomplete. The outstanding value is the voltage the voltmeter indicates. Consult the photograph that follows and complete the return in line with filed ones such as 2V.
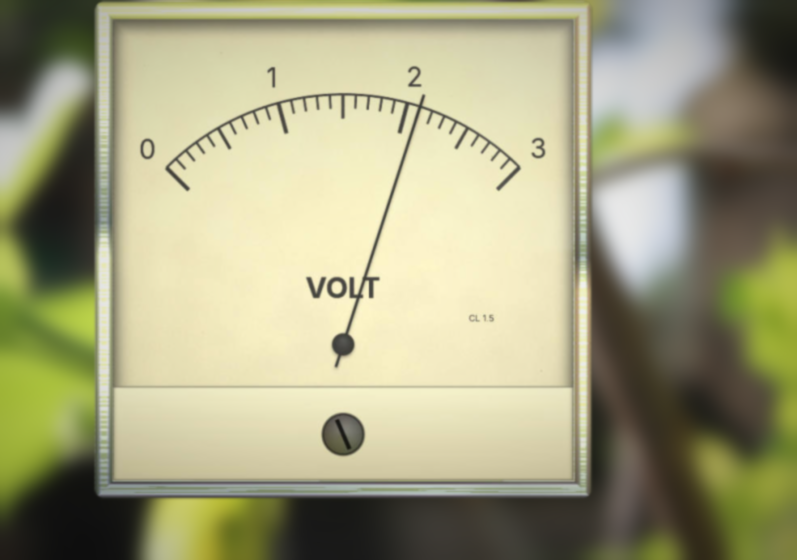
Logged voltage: 2.1V
